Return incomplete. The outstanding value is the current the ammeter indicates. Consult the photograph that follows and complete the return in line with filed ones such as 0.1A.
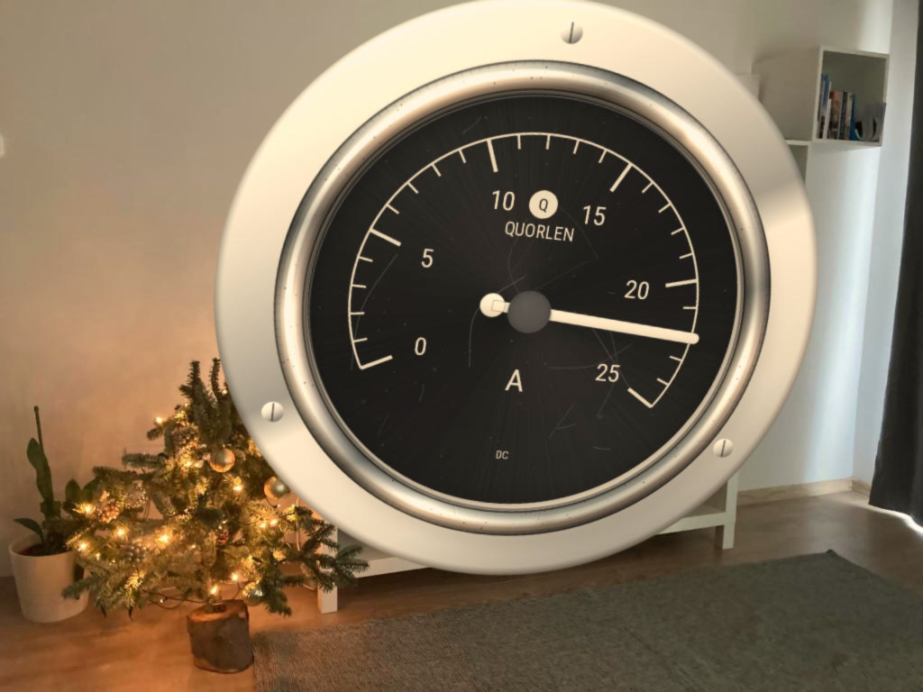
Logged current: 22A
